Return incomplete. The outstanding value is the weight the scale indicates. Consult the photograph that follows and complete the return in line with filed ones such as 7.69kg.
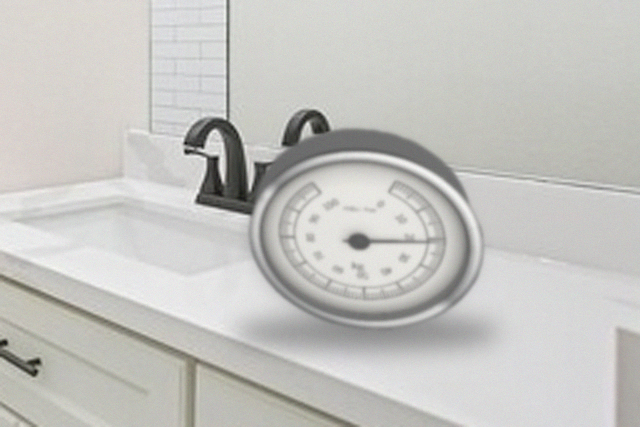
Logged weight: 20kg
